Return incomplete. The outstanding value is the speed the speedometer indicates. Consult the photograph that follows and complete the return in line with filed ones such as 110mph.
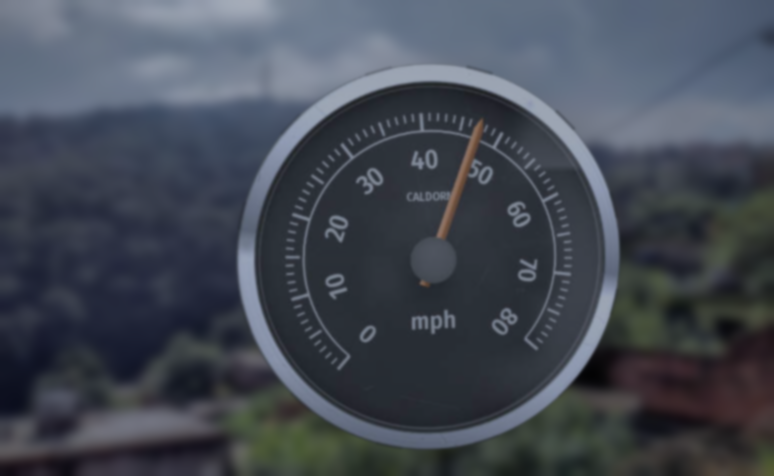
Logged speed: 47mph
